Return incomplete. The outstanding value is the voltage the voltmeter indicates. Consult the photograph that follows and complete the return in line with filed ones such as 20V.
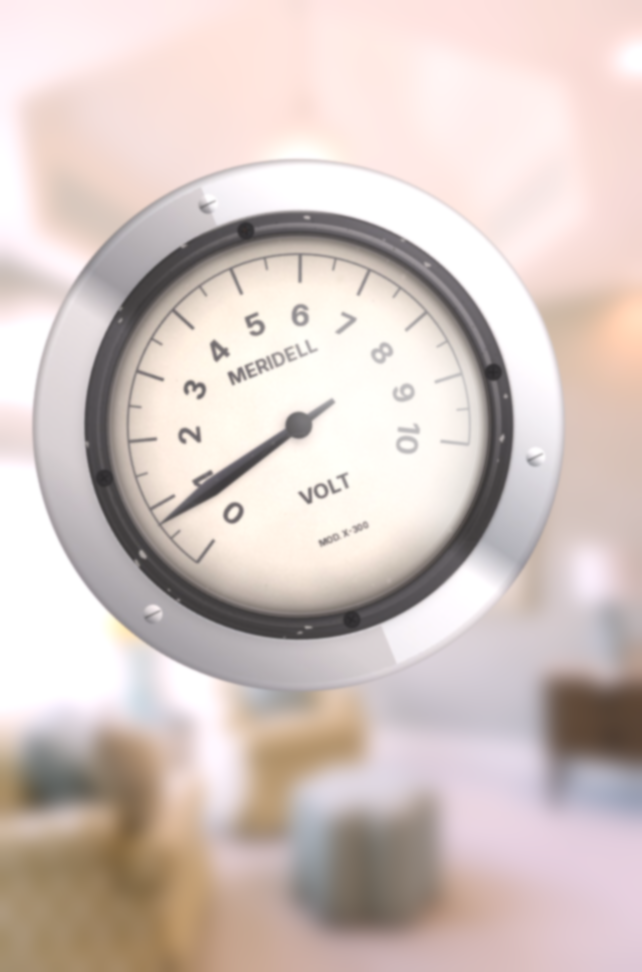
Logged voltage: 0.75V
